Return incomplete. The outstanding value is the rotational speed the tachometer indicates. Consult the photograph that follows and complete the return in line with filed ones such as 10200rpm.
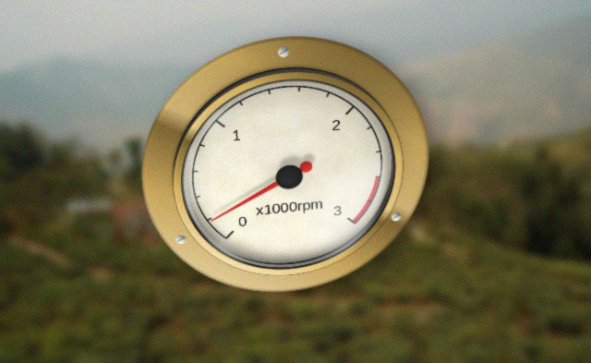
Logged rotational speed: 200rpm
